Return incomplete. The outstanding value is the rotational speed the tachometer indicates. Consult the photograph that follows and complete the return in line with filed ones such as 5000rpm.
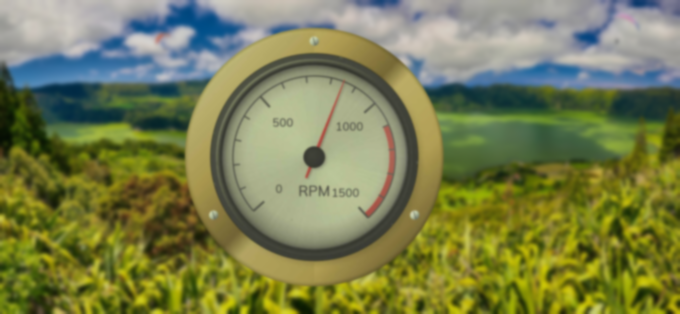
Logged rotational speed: 850rpm
